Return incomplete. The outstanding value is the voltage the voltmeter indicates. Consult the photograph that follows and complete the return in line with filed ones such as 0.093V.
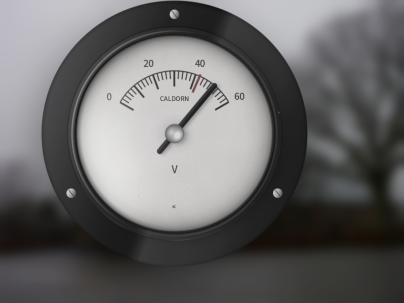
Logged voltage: 50V
